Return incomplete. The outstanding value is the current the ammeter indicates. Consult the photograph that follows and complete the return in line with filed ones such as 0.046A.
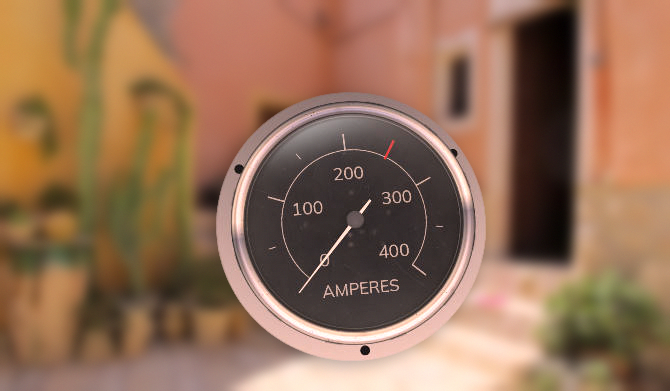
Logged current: 0A
